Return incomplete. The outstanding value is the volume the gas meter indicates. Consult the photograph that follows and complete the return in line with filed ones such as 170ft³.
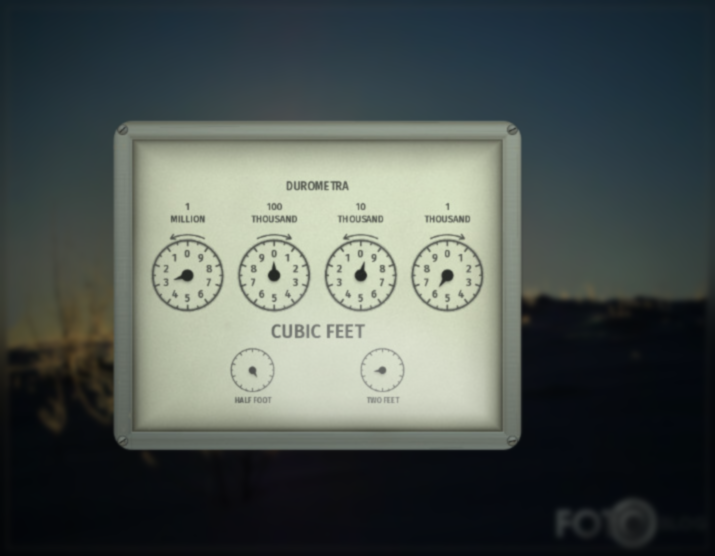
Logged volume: 299600ft³
